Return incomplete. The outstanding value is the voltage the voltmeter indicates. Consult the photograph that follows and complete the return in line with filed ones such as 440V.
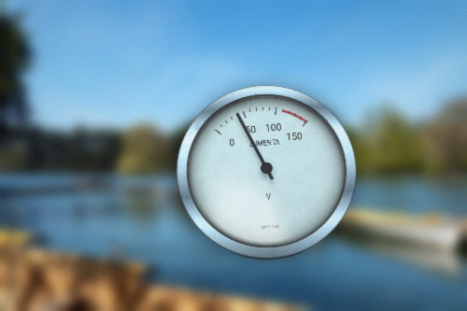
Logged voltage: 40V
